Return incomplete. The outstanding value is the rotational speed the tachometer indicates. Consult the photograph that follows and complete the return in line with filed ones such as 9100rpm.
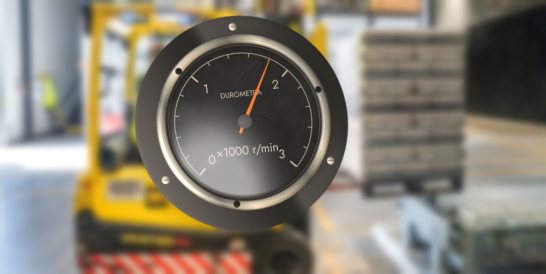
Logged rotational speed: 1800rpm
